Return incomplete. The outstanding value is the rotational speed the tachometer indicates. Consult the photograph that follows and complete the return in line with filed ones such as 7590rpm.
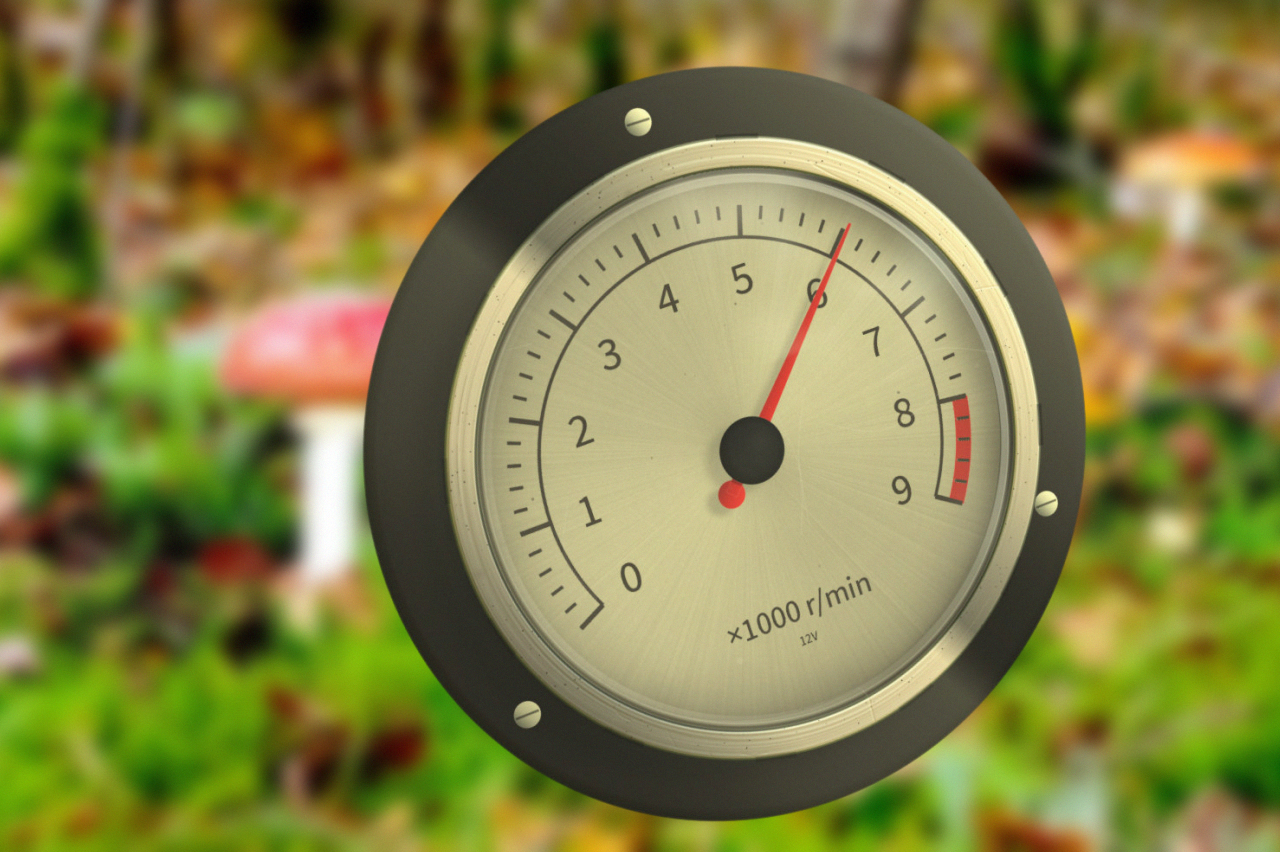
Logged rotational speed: 6000rpm
